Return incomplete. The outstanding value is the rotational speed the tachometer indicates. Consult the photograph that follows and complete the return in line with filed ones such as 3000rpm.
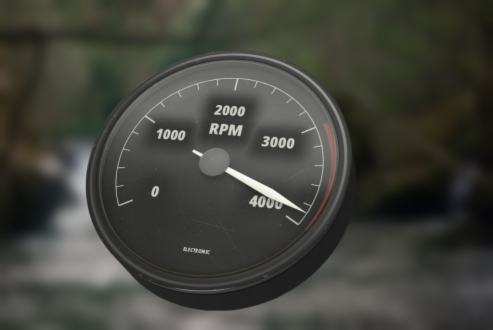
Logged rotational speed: 3900rpm
